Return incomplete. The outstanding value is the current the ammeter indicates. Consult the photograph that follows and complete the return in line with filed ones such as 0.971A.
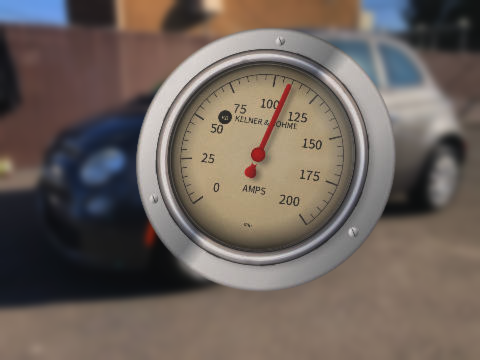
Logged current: 110A
